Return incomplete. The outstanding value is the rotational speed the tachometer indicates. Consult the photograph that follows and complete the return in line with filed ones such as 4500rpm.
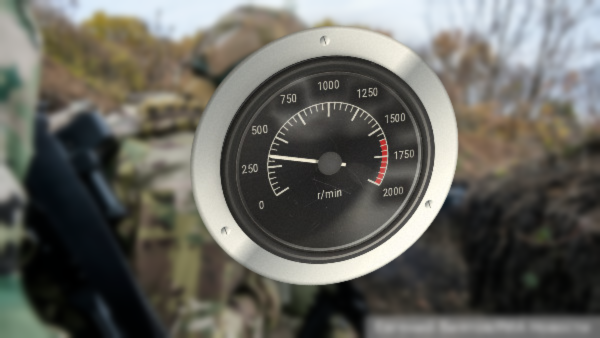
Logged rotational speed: 350rpm
